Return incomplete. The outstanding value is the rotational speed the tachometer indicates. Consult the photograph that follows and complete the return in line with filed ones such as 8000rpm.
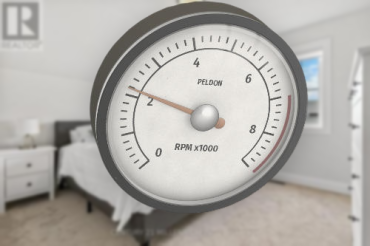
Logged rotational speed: 2200rpm
